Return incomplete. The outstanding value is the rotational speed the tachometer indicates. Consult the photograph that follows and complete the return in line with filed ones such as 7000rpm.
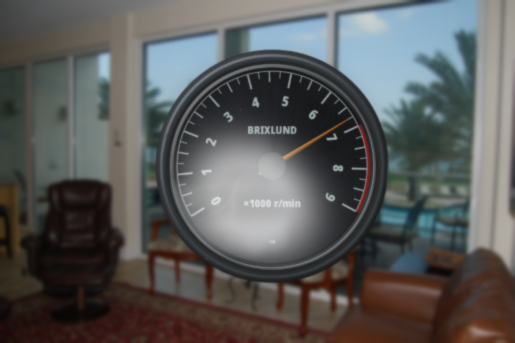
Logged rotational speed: 6750rpm
